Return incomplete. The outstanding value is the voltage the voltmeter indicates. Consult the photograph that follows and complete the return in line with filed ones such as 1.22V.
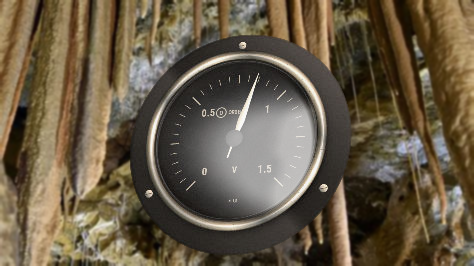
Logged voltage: 0.85V
